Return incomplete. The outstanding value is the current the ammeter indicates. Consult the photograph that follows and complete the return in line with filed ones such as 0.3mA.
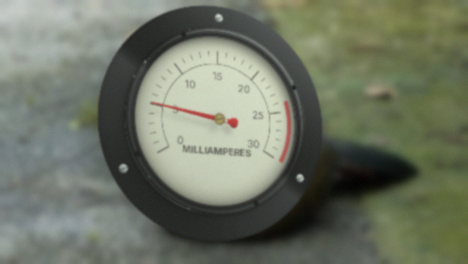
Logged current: 5mA
